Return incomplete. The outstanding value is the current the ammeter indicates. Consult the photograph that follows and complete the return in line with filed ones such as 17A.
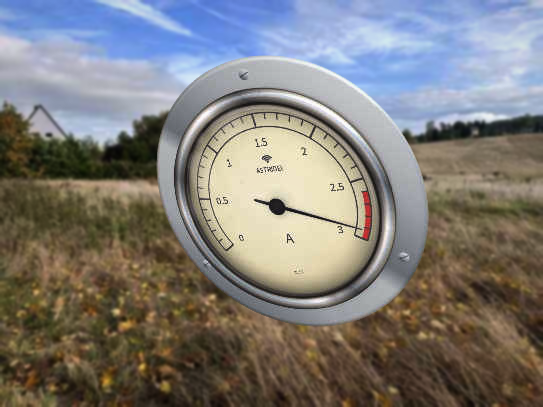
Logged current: 2.9A
